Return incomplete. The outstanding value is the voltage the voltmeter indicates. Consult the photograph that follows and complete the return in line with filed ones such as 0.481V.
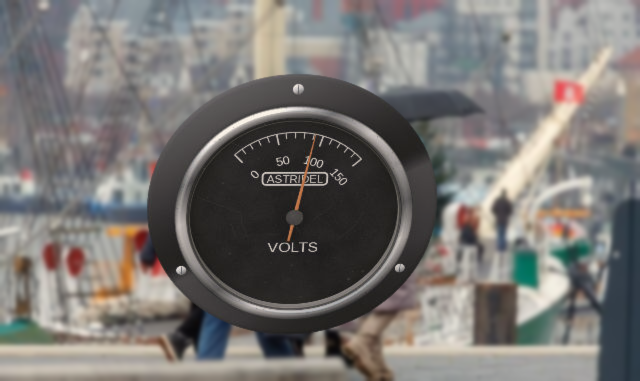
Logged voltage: 90V
